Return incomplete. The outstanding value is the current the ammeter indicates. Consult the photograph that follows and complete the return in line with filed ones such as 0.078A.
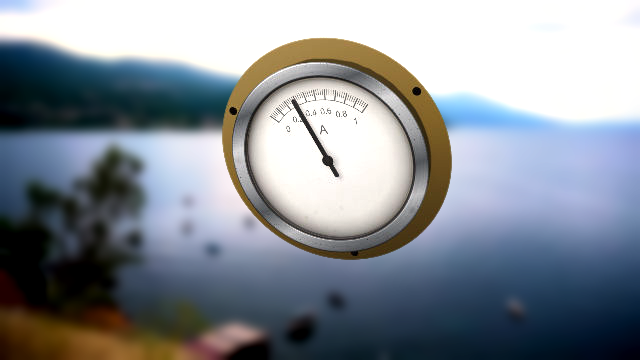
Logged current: 0.3A
